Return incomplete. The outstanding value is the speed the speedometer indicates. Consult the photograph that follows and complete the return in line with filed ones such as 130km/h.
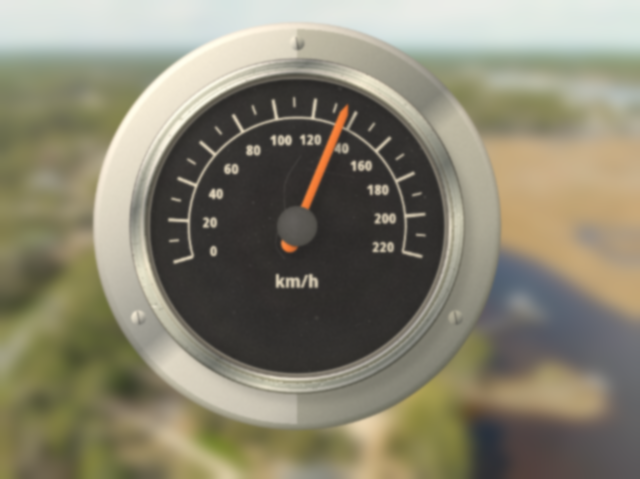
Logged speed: 135km/h
